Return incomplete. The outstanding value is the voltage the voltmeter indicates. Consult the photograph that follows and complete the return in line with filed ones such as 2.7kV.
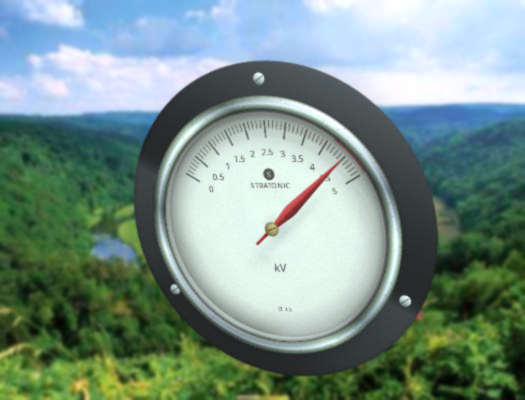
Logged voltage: 4.5kV
